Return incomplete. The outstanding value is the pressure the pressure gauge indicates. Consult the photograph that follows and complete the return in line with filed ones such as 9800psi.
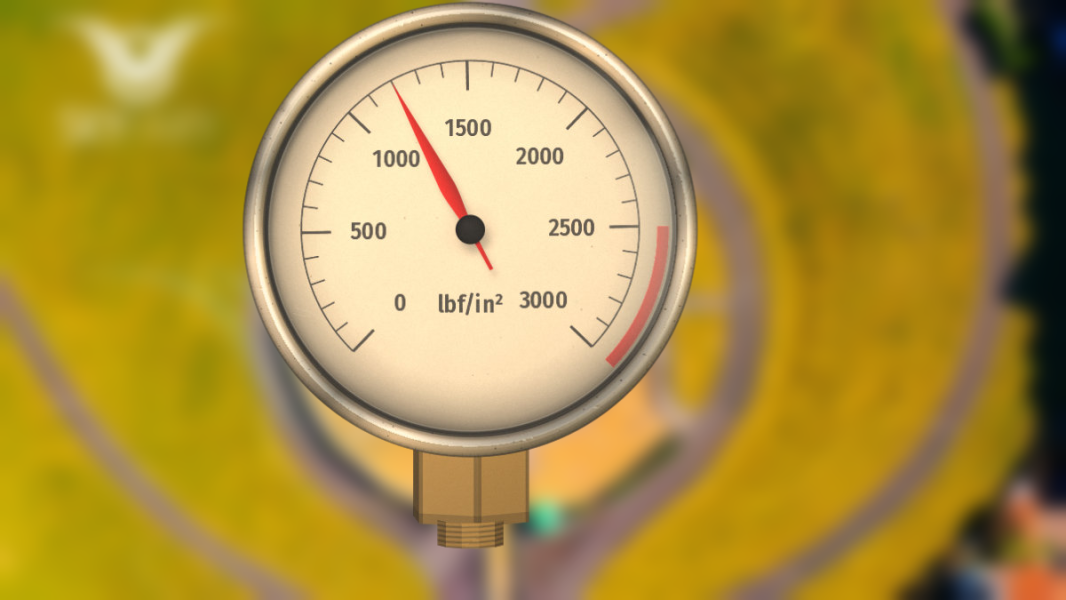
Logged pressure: 1200psi
